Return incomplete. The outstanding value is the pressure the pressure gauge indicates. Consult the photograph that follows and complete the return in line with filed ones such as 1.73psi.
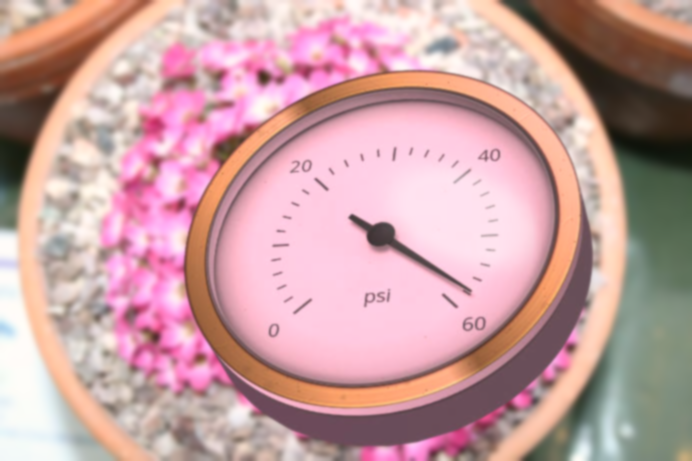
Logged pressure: 58psi
